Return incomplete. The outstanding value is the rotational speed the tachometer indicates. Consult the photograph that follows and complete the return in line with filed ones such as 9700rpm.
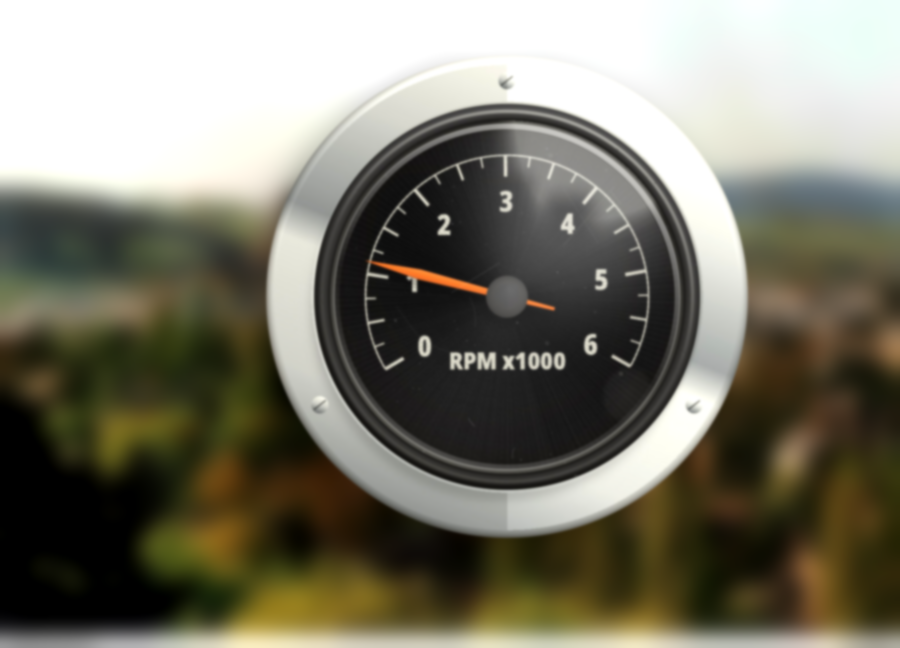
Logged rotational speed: 1125rpm
